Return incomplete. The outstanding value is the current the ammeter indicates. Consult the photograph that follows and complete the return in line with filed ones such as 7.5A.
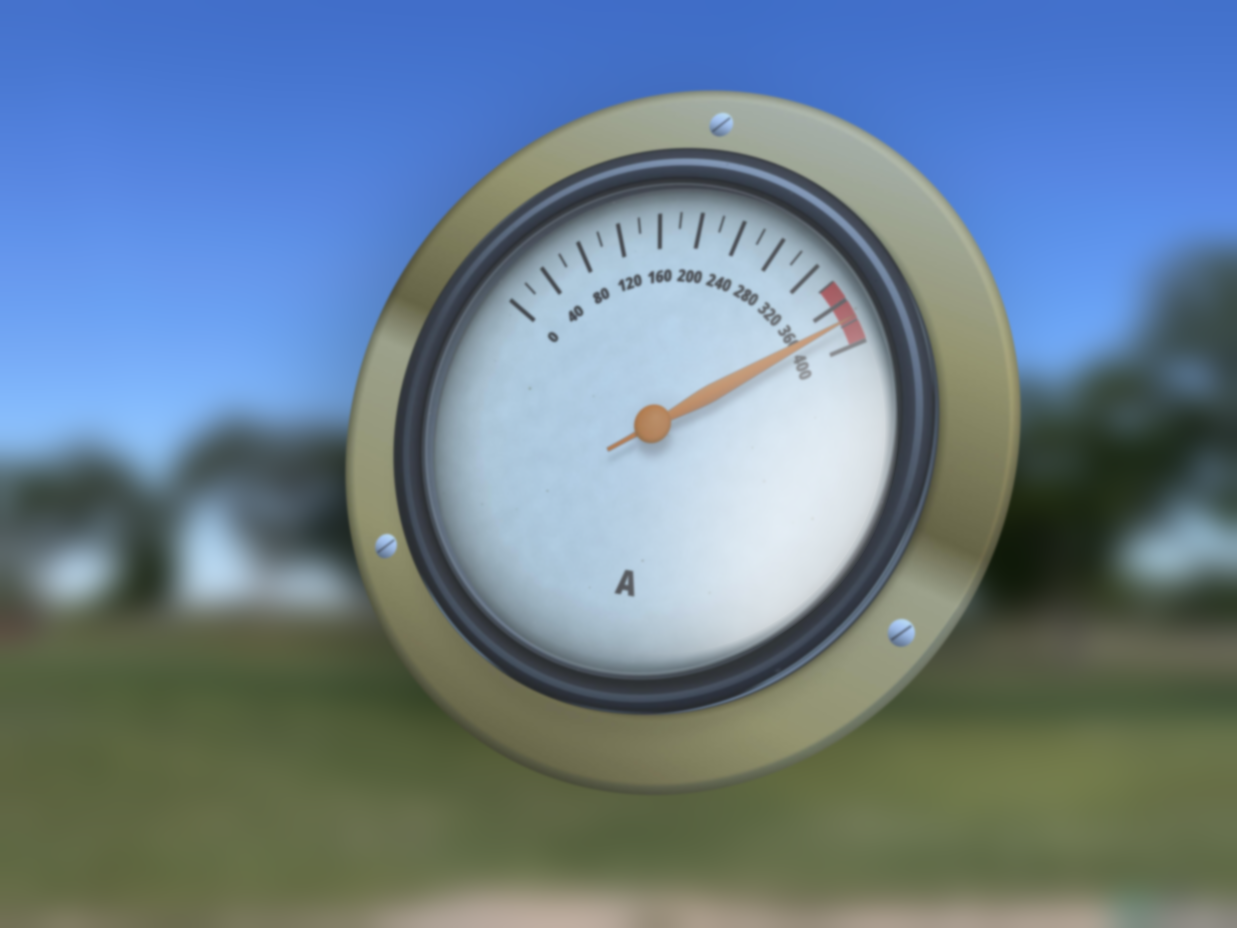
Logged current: 380A
